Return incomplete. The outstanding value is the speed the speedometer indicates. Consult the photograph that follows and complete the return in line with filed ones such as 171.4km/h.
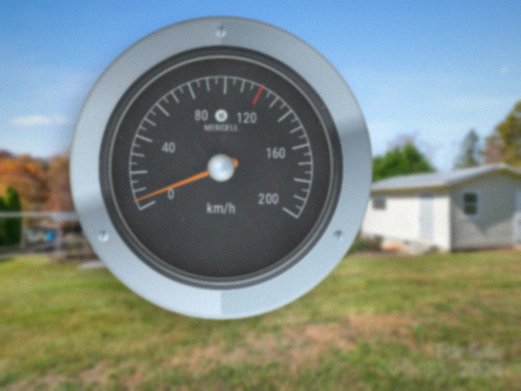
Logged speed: 5km/h
